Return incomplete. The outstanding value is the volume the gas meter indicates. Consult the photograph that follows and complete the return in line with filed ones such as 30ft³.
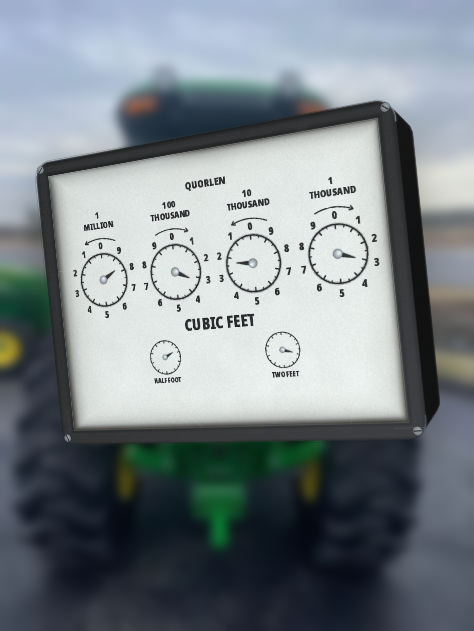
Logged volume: 832300ft³
